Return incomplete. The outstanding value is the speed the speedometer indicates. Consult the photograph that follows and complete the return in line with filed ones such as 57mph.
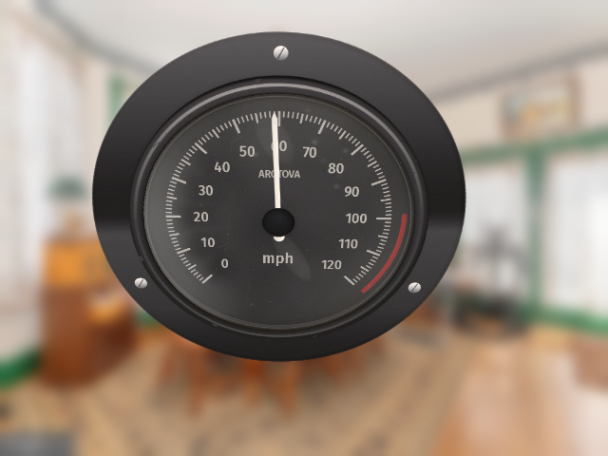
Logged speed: 59mph
